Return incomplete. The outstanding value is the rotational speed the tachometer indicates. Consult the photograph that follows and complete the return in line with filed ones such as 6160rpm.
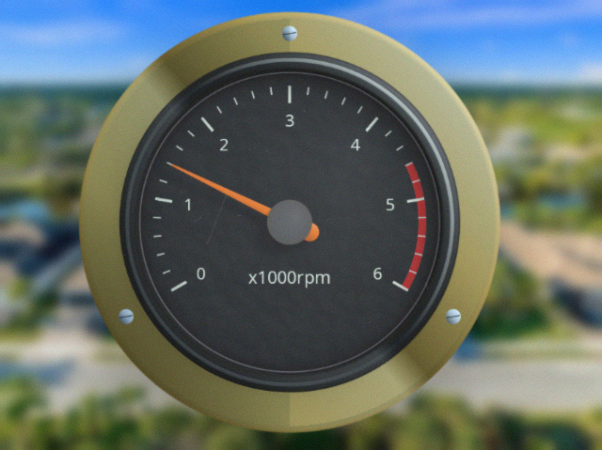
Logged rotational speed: 1400rpm
